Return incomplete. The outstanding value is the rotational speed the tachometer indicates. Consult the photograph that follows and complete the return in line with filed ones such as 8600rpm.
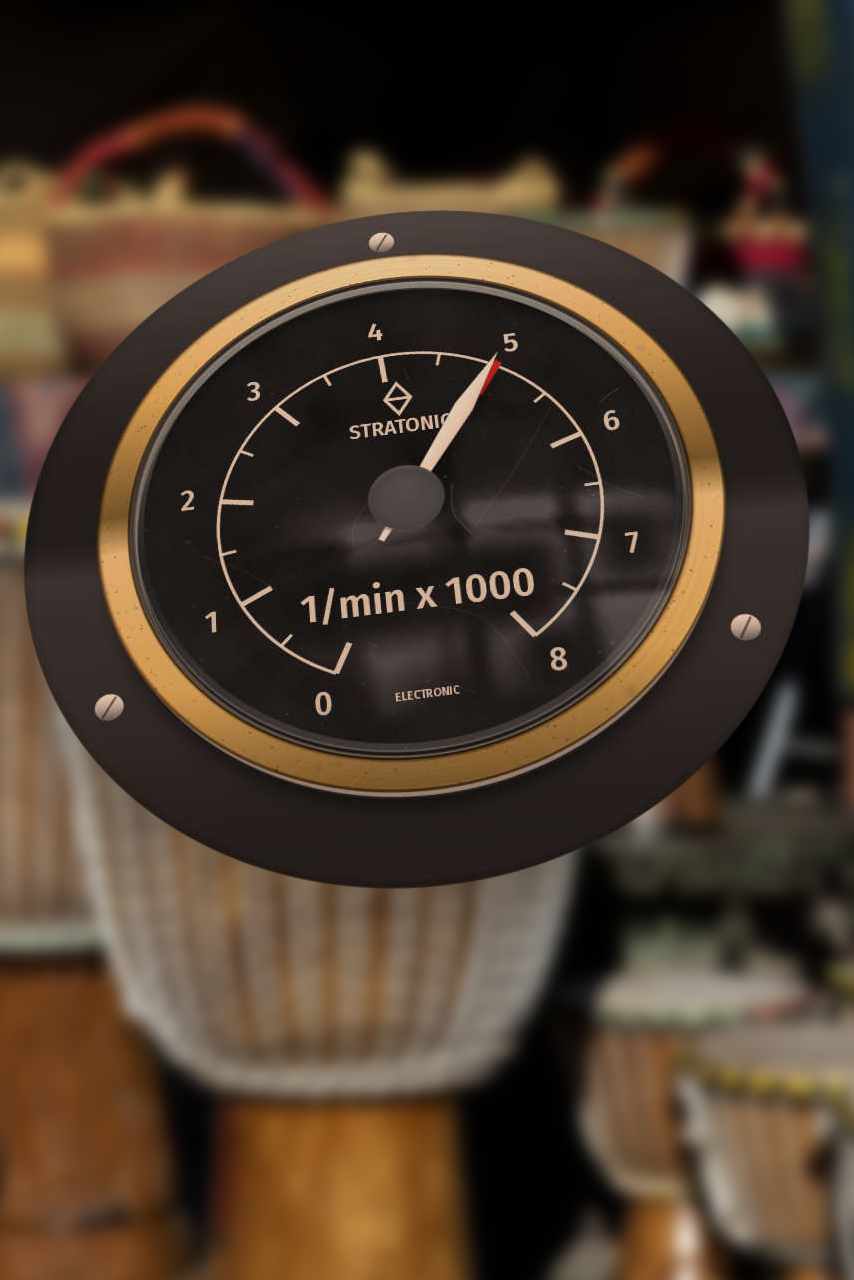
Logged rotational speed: 5000rpm
